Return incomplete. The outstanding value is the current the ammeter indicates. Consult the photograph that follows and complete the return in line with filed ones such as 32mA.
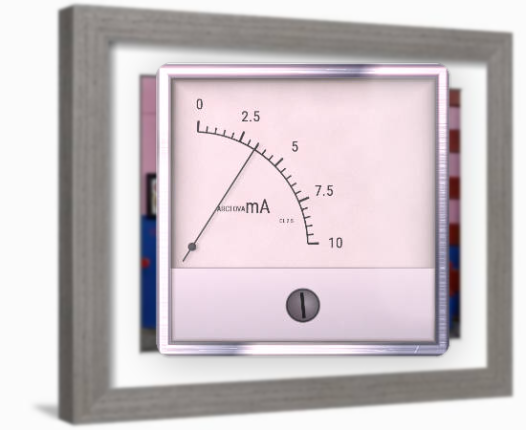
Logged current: 3.5mA
